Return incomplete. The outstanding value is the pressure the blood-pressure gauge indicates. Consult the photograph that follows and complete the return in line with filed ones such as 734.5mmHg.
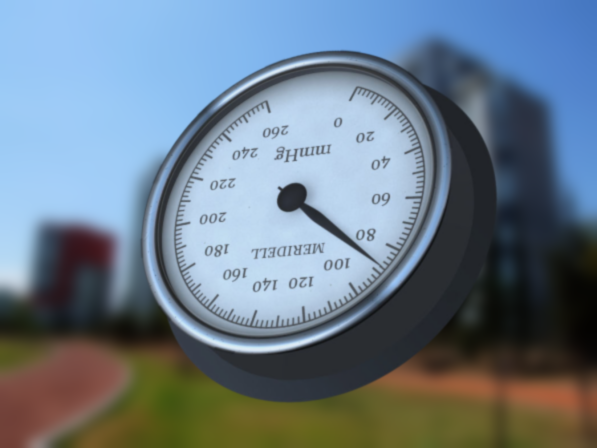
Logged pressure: 88mmHg
